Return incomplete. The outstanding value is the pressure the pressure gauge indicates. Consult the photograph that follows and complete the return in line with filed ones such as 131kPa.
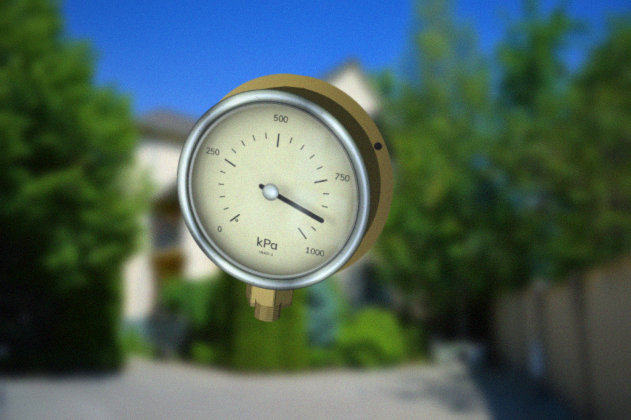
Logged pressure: 900kPa
